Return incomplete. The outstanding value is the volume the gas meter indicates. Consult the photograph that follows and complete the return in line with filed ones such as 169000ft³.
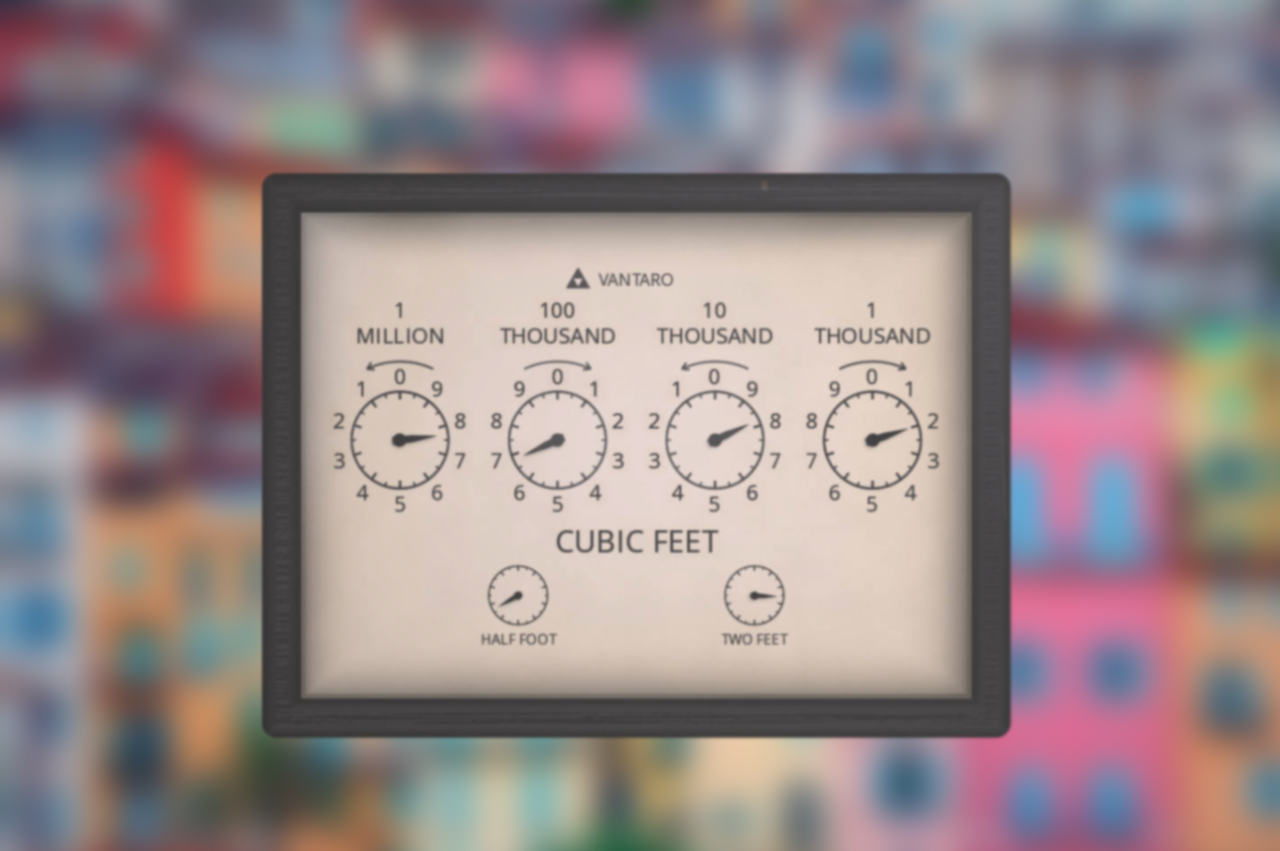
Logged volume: 768200ft³
